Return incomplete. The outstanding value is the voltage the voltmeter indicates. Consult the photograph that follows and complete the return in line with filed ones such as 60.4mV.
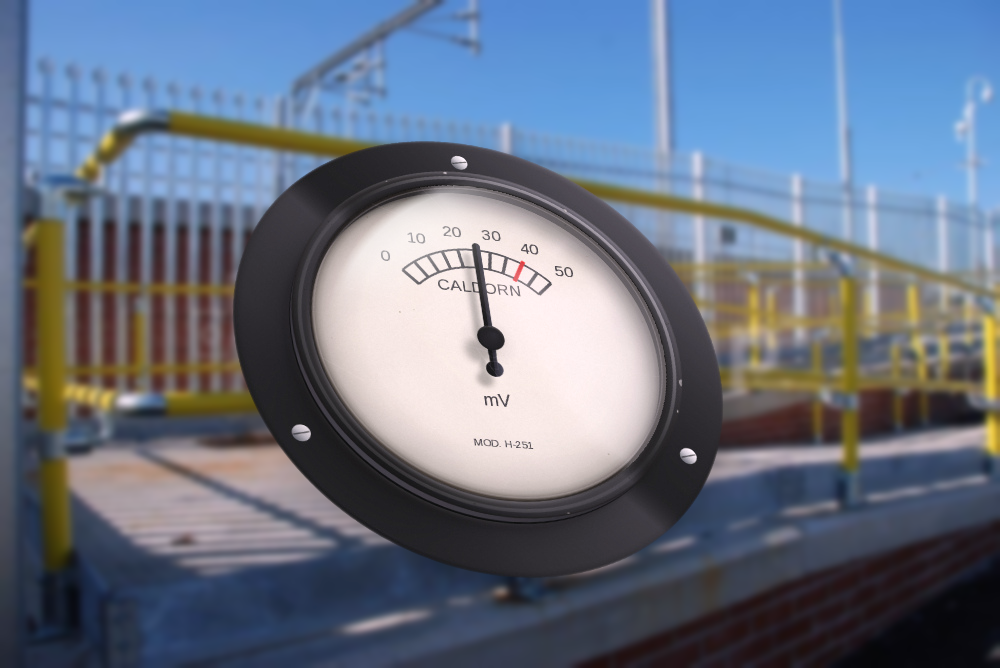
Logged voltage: 25mV
